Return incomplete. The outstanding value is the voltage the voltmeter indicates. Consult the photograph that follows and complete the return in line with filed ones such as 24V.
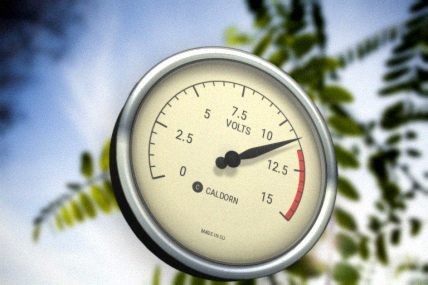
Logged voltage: 11V
